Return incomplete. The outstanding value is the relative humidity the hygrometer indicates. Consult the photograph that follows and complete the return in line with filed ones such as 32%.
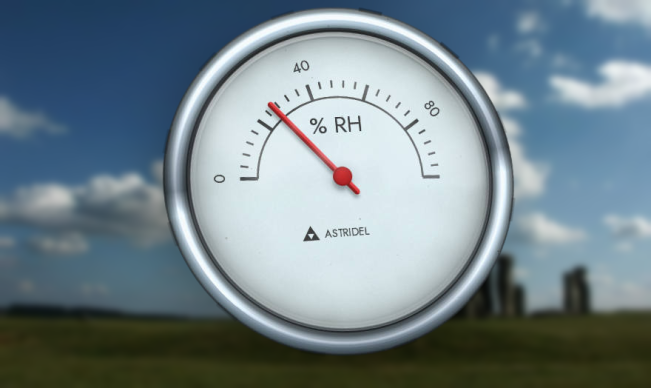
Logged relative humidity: 26%
